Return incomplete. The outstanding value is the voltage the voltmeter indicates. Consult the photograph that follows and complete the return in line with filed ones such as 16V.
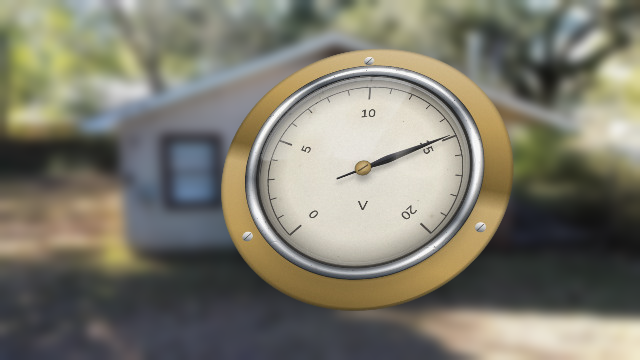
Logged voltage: 15V
